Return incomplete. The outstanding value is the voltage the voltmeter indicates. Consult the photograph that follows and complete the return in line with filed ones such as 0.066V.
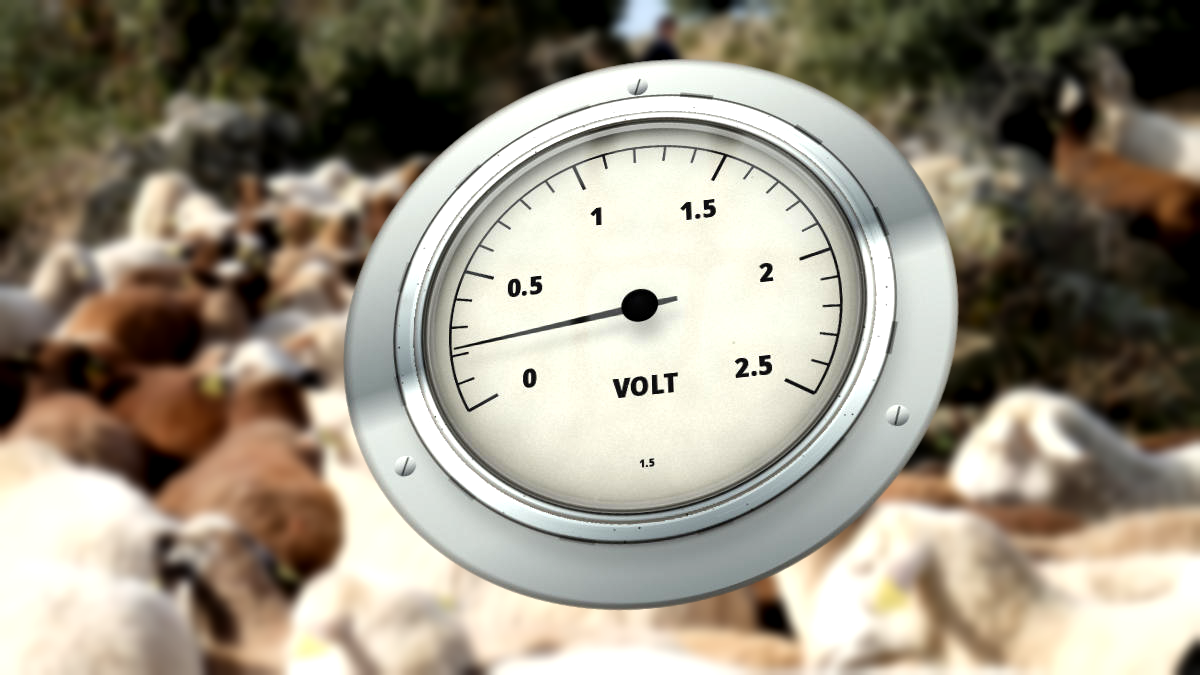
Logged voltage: 0.2V
